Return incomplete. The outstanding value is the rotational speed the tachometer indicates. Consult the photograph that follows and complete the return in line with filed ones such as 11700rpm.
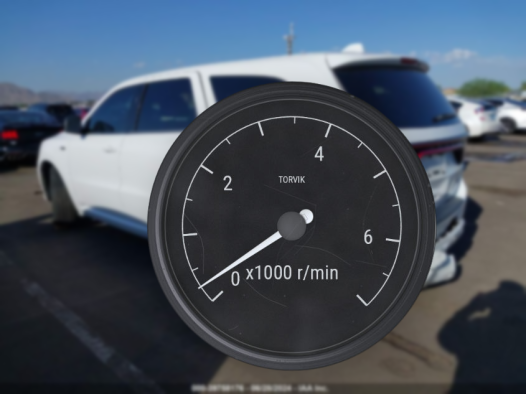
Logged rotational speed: 250rpm
